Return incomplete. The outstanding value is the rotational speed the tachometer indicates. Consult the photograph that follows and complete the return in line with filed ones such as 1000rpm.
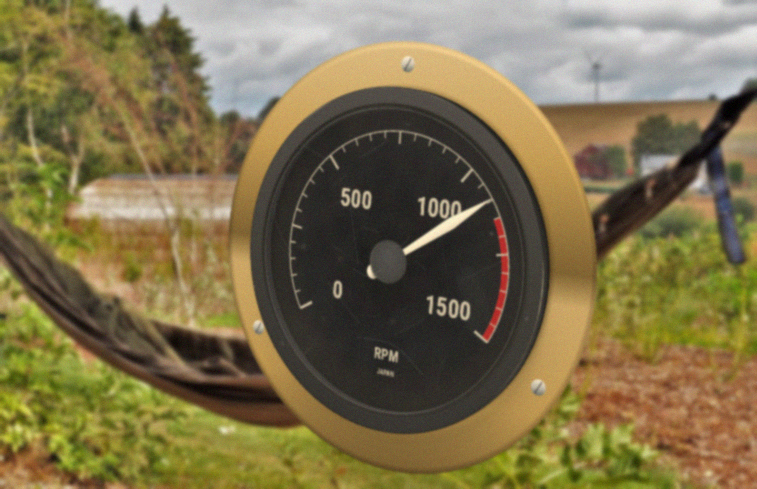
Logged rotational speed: 1100rpm
